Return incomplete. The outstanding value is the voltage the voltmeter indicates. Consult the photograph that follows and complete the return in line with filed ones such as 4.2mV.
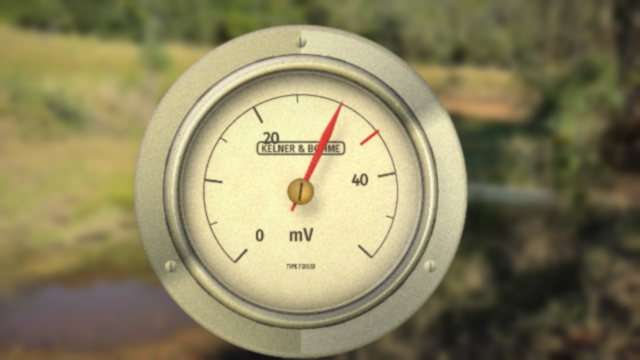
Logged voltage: 30mV
